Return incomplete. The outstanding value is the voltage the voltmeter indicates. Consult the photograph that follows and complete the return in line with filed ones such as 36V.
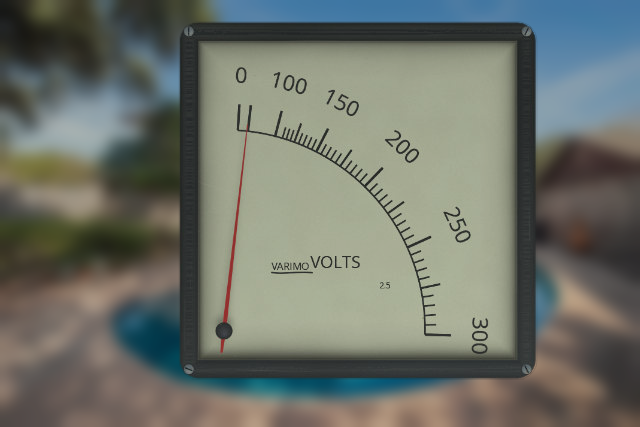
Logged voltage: 50V
